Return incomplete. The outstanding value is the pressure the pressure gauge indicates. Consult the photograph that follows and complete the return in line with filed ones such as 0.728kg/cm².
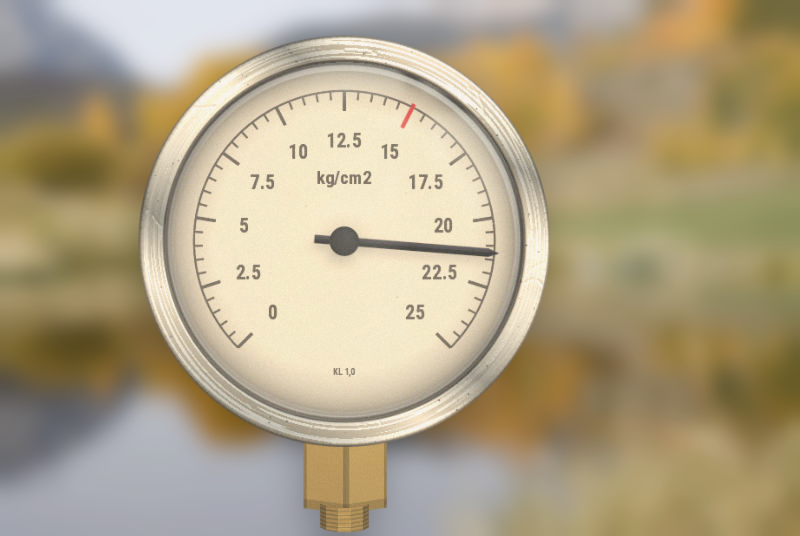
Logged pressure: 21.25kg/cm²
